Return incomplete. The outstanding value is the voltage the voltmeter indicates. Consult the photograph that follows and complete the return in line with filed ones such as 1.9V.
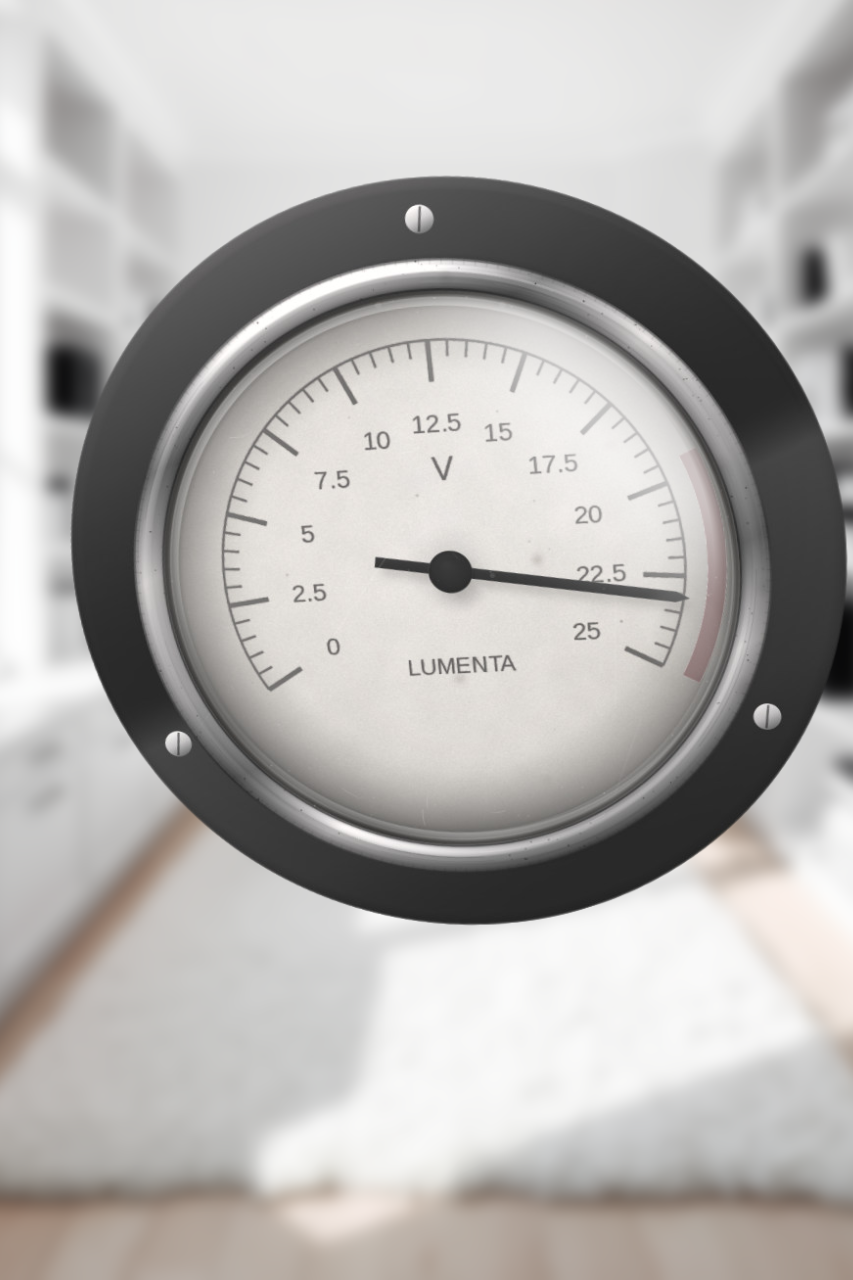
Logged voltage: 23V
